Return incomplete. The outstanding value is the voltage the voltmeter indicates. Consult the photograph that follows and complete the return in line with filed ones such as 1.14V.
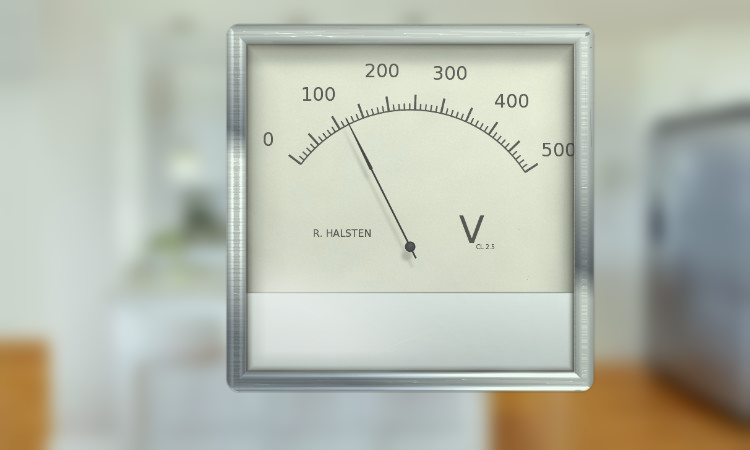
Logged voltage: 120V
